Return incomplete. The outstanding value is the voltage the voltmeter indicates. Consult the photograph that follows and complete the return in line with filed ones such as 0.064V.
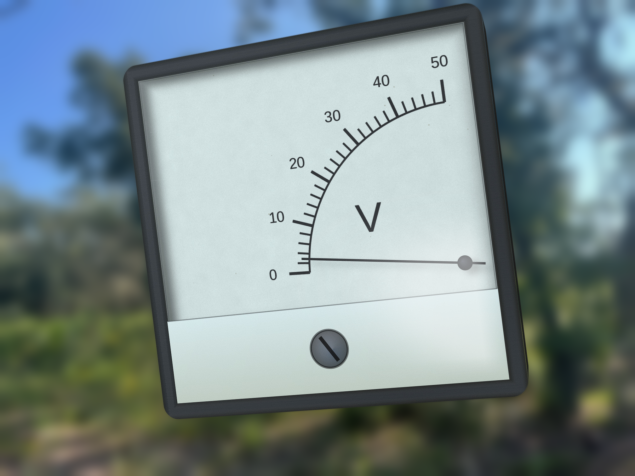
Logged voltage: 3V
